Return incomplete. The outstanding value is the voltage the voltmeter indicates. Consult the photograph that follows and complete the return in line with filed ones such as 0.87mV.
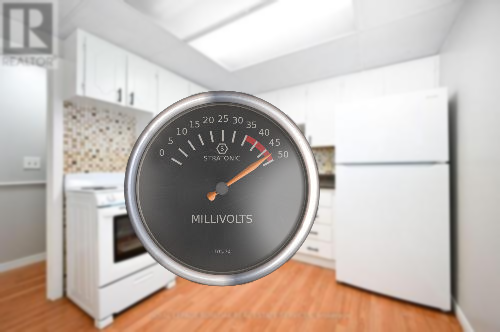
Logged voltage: 47.5mV
